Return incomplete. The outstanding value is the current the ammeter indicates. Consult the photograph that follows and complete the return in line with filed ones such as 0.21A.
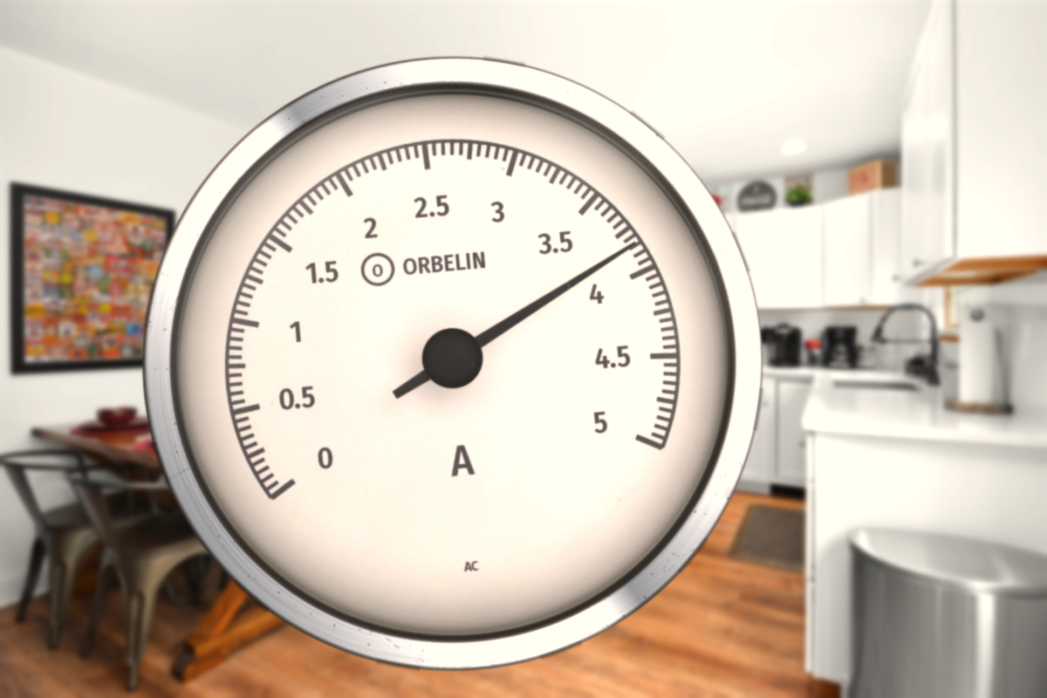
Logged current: 3.85A
